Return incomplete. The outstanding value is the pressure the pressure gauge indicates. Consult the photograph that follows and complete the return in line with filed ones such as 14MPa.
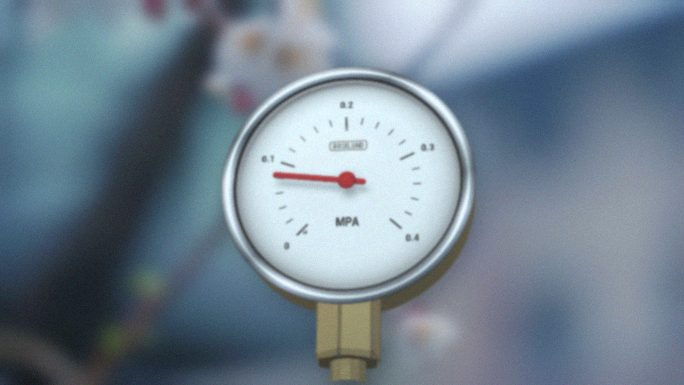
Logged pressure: 0.08MPa
